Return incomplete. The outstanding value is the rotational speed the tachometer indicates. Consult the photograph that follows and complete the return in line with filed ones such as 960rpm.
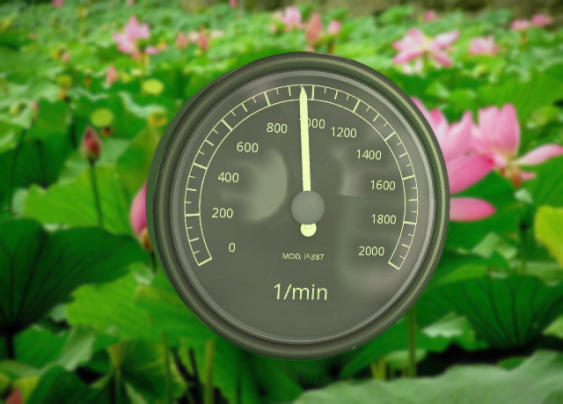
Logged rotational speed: 950rpm
